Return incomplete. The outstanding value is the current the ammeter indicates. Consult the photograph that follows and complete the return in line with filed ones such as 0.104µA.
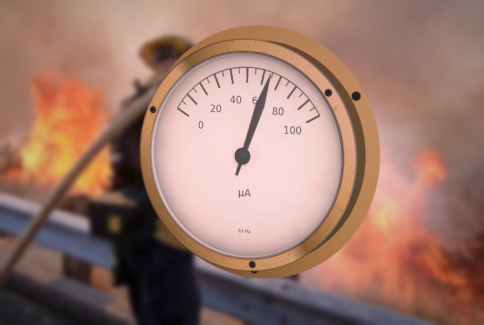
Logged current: 65µA
